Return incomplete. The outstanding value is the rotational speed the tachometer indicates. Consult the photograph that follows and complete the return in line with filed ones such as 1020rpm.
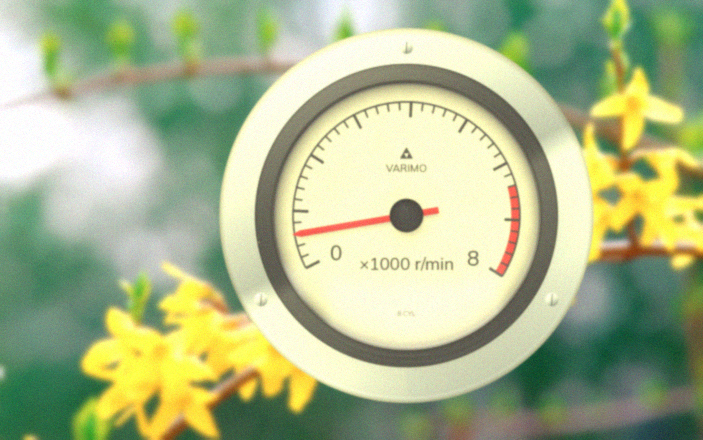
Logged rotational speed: 600rpm
